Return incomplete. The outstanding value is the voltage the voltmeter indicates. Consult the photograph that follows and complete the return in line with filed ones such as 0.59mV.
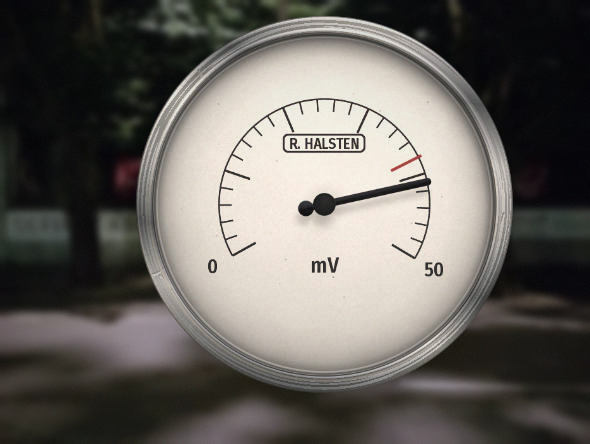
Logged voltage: 41mV
